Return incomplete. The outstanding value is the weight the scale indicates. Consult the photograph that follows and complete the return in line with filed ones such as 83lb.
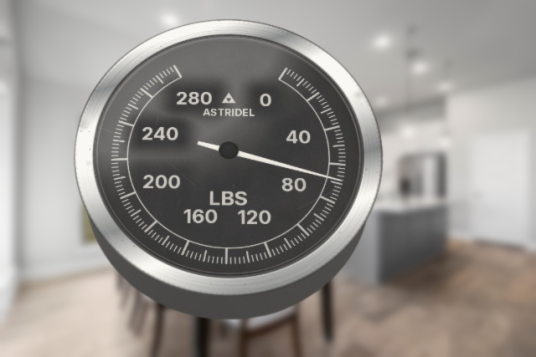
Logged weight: 70lb
